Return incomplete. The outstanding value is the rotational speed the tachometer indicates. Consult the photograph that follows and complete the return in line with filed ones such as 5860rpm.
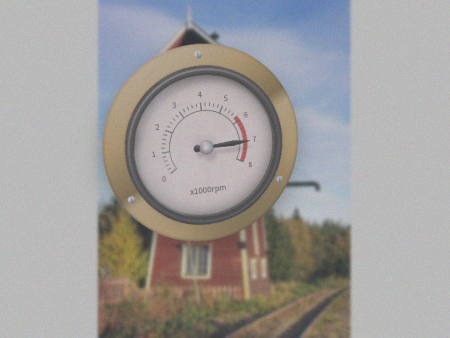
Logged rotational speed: 7000rpm
